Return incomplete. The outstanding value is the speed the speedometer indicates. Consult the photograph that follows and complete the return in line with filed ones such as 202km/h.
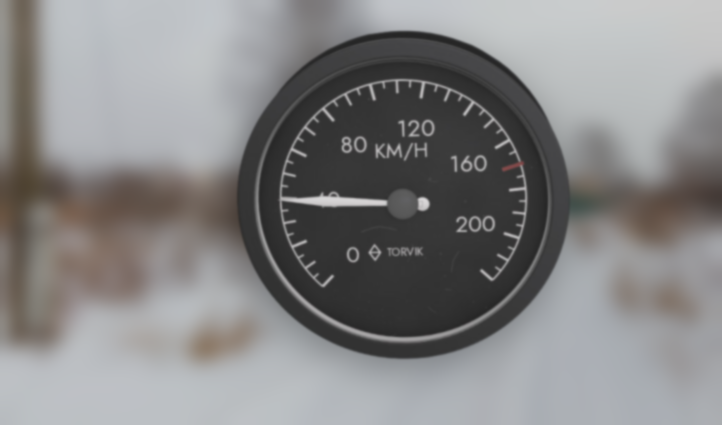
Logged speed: 40km/h
